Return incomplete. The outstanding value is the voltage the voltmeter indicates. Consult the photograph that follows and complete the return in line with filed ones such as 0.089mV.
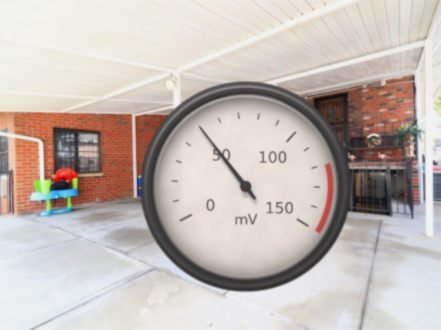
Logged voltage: 50mV
